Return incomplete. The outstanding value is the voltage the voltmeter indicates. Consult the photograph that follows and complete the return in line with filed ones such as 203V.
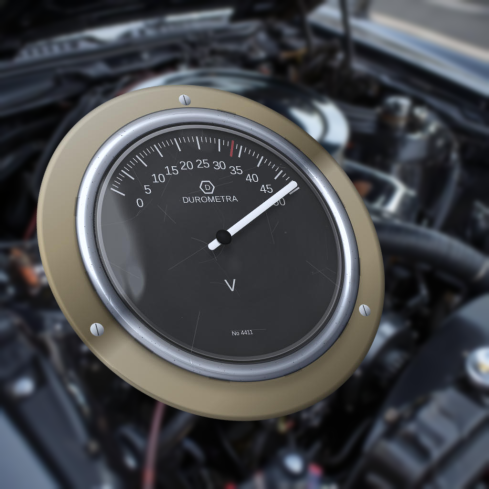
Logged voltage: 49V
